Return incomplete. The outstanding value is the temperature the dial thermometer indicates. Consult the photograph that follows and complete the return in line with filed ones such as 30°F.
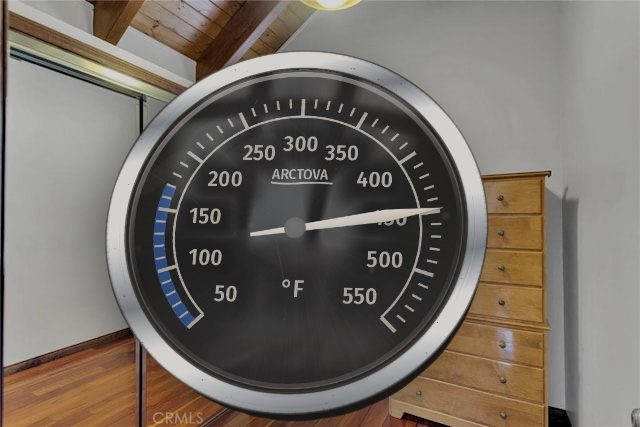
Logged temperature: 450°F
